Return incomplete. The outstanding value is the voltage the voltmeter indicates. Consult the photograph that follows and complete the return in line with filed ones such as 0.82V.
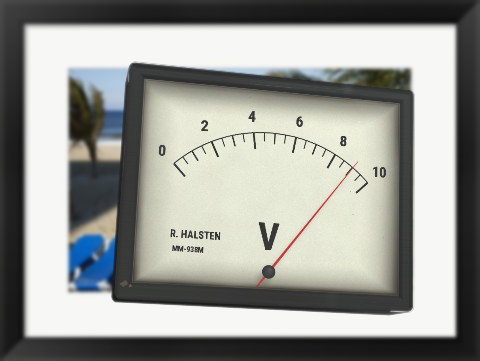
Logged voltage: 9V
